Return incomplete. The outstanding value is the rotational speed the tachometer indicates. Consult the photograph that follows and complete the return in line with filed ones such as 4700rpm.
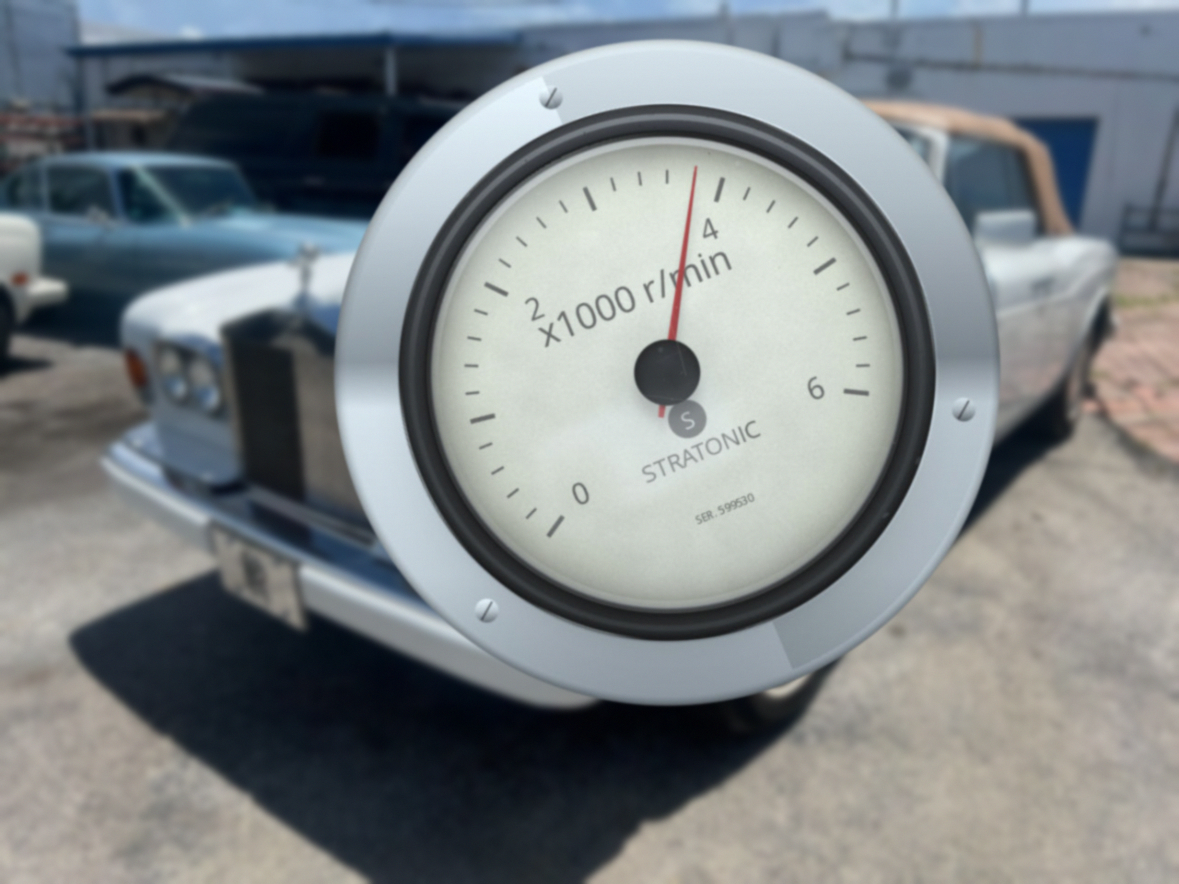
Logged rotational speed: 3800rpm
